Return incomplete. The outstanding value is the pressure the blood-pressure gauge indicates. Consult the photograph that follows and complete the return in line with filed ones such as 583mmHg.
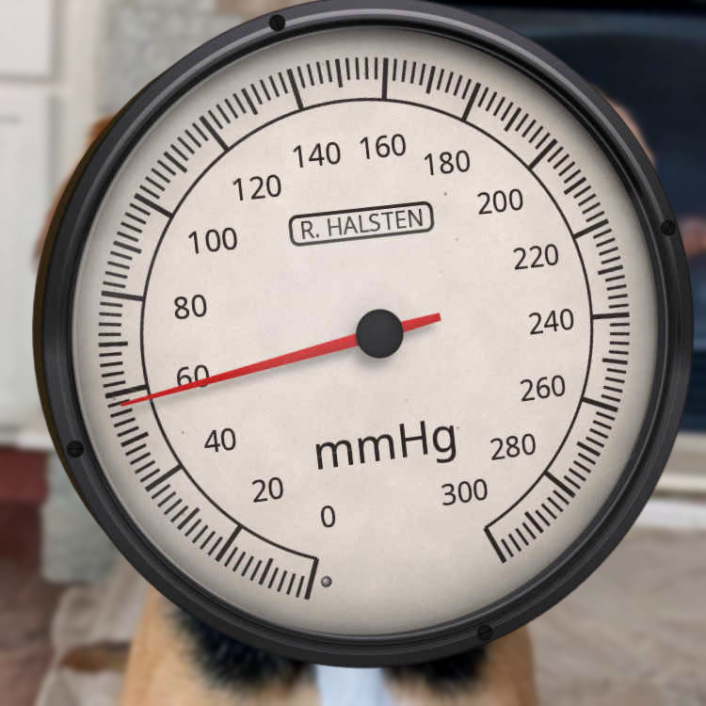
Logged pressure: 58mmHg
